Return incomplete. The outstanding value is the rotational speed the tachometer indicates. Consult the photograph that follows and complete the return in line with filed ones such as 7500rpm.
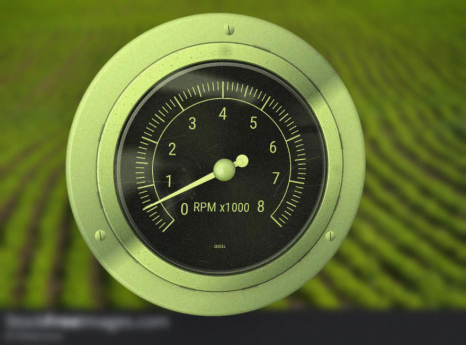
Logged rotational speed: 600rpm
